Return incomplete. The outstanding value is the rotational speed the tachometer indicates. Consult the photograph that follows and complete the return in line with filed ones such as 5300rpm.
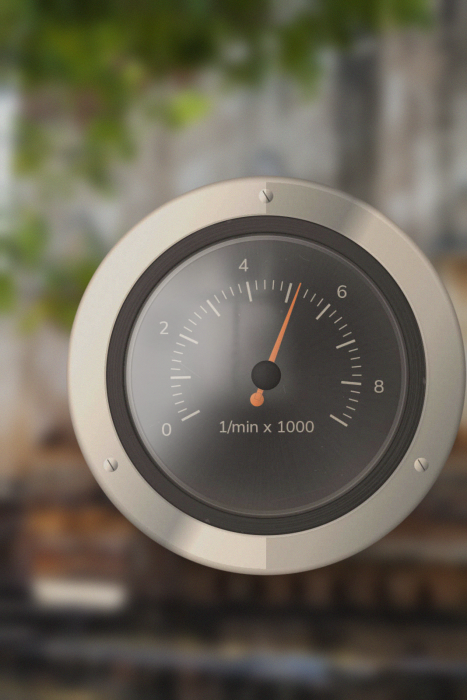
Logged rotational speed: 5200rpm
